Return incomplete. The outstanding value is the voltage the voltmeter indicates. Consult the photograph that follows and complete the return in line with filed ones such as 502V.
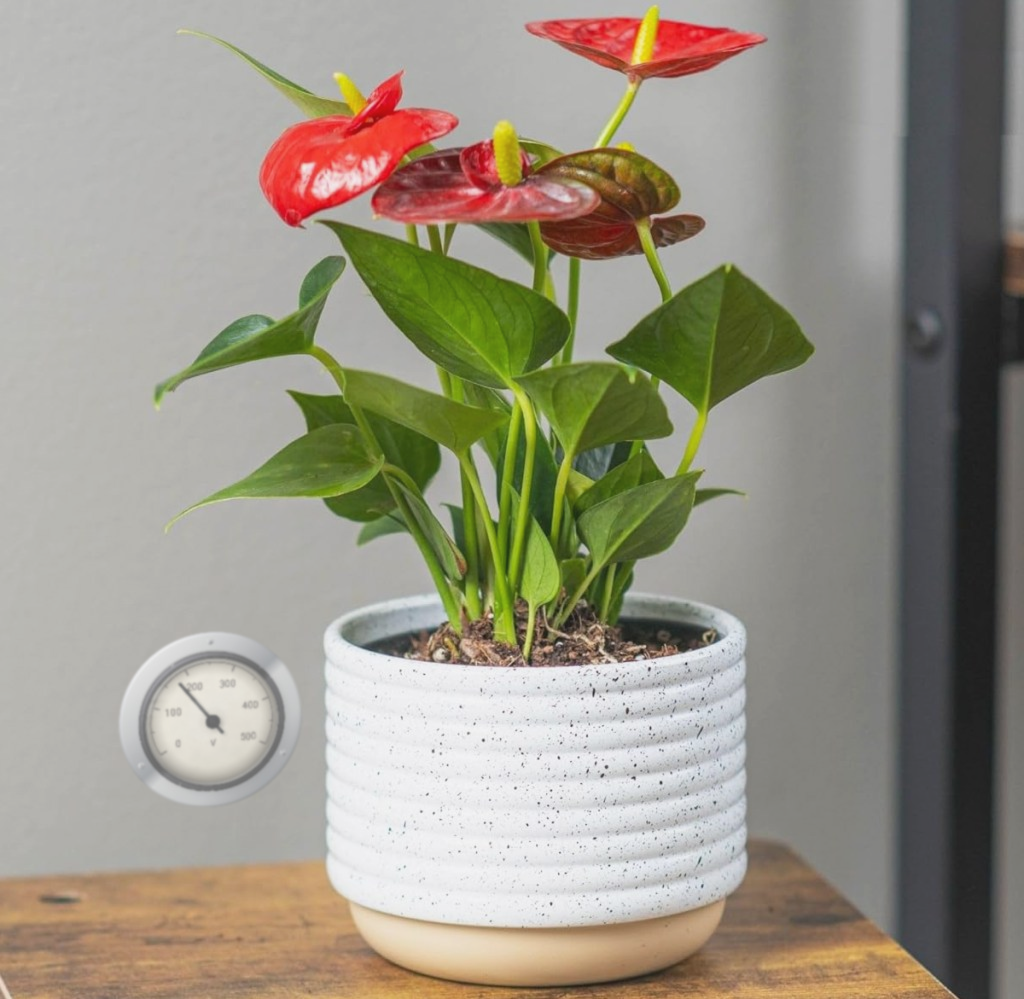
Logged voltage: 175V
